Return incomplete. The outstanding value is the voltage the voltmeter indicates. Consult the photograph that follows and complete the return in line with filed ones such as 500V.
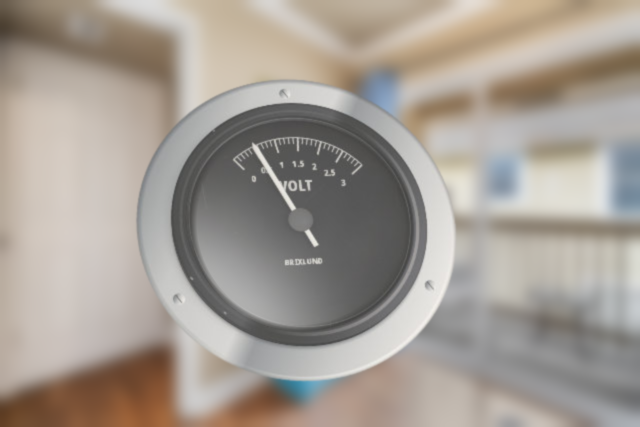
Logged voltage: 0.5V
